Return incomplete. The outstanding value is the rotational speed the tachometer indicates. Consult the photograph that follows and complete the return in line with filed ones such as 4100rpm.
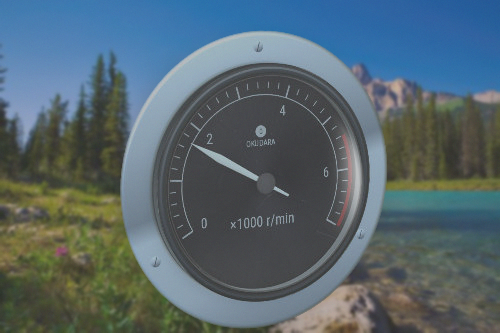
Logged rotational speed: 1700rpm
